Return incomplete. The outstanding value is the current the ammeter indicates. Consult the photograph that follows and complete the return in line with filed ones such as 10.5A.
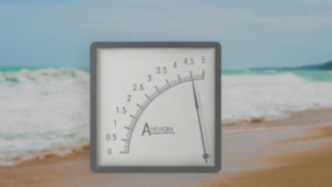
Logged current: 4.5A
